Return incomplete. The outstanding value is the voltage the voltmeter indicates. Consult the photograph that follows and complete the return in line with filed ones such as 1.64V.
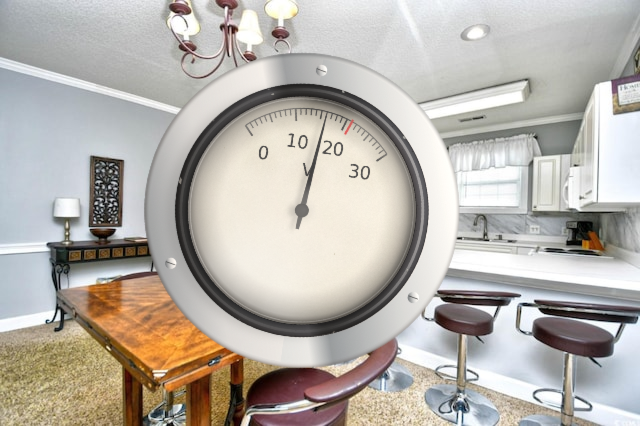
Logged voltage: 16V
